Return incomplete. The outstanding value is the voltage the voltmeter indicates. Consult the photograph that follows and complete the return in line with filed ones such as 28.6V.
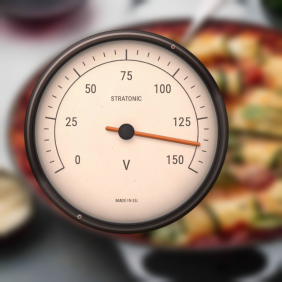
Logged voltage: 137.5V
